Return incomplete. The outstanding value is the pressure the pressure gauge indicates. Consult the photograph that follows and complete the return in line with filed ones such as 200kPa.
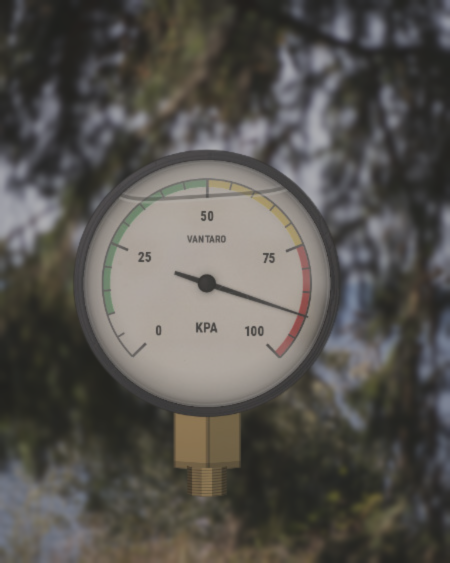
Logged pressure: 90kPa
